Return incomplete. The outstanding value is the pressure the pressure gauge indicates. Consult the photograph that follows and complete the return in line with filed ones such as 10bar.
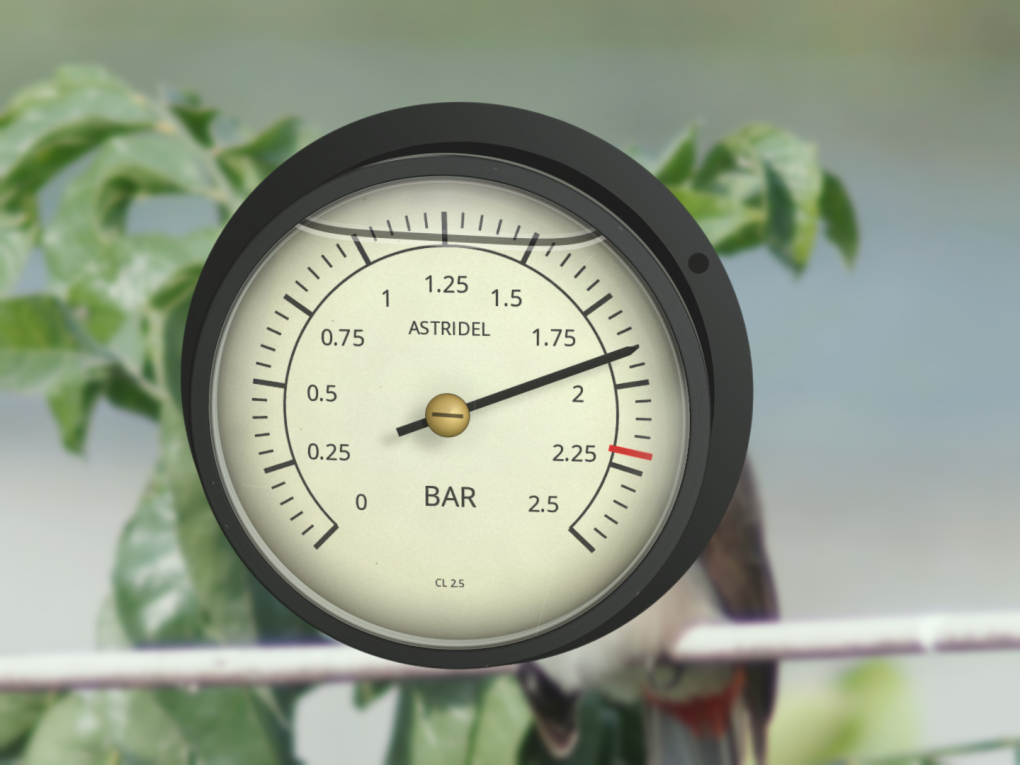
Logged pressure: 1.9bar
